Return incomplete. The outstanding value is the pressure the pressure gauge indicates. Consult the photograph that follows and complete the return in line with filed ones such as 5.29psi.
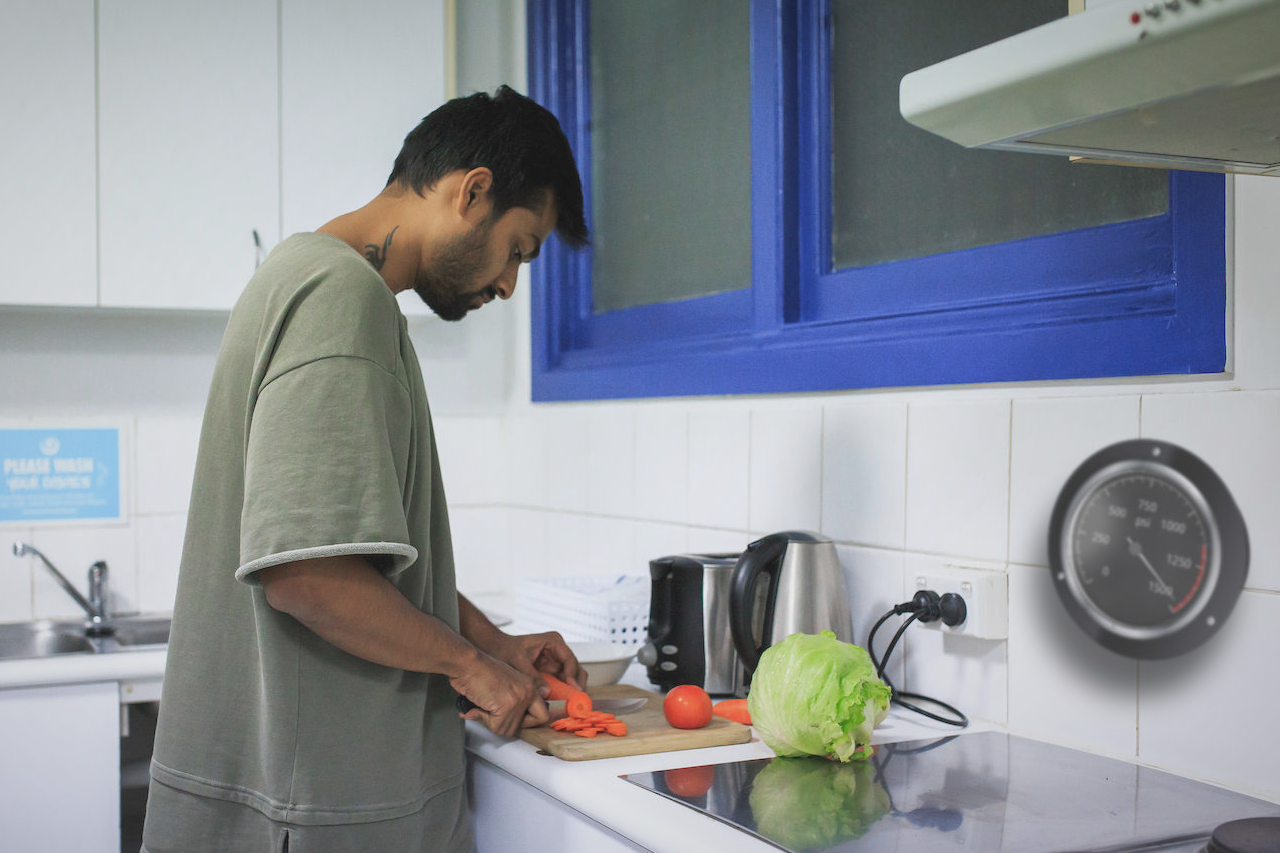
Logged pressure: 1450psi
